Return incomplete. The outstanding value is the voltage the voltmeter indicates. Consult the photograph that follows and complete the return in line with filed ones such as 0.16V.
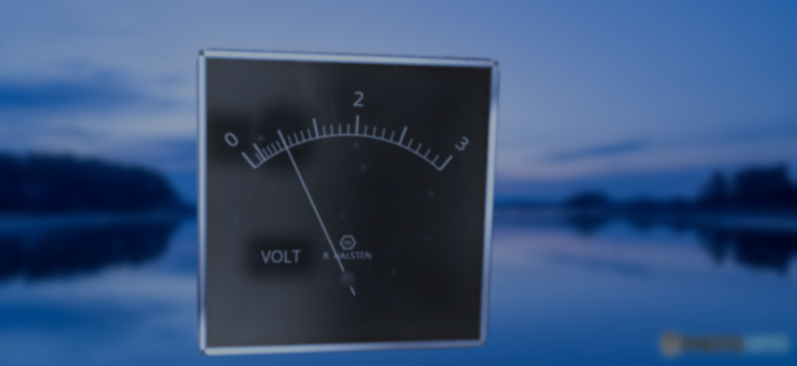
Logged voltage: 1V
